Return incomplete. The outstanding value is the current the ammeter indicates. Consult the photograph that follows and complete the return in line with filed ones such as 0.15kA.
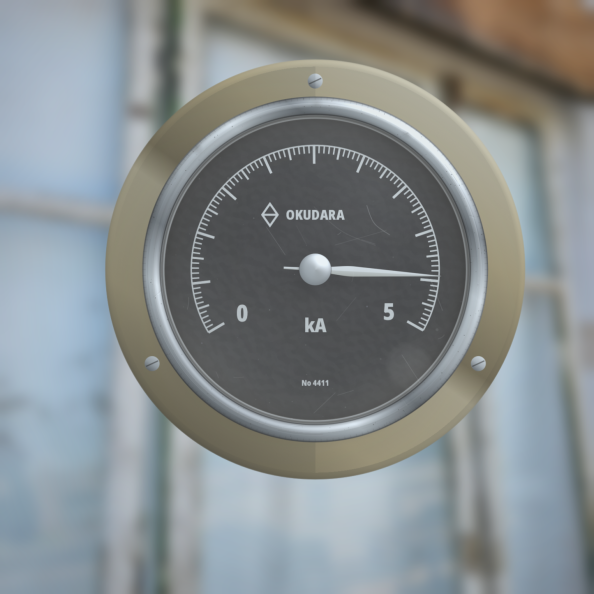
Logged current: 4.45kA
